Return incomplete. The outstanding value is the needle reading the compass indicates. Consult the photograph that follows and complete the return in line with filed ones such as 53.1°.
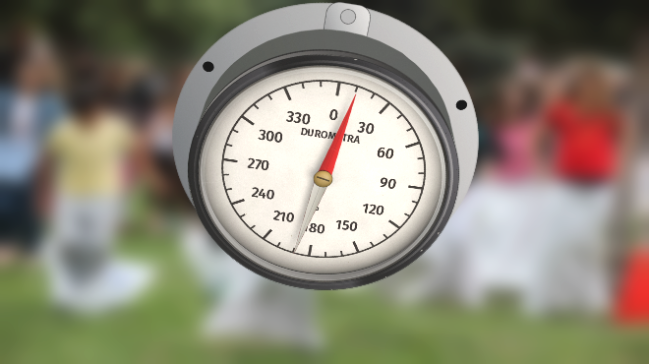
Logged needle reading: 10°
